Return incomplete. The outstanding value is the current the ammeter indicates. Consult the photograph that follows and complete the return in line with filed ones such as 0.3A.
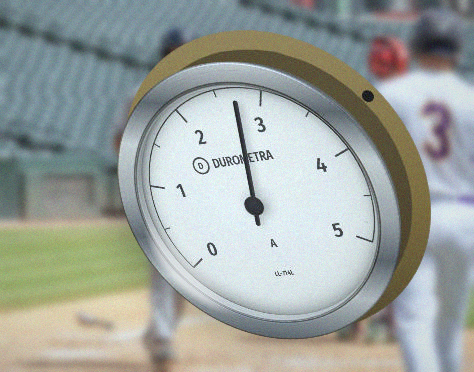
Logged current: 2.75A
